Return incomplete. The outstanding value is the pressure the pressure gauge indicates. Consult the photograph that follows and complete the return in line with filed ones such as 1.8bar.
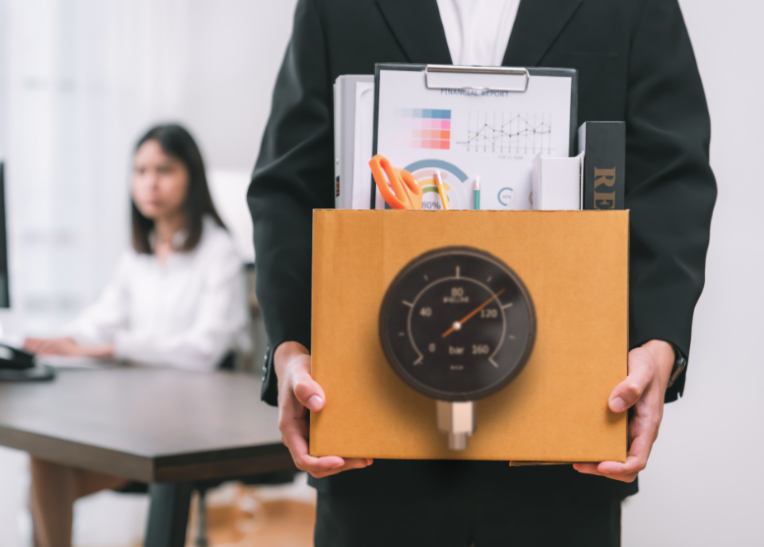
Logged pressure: 110bar
